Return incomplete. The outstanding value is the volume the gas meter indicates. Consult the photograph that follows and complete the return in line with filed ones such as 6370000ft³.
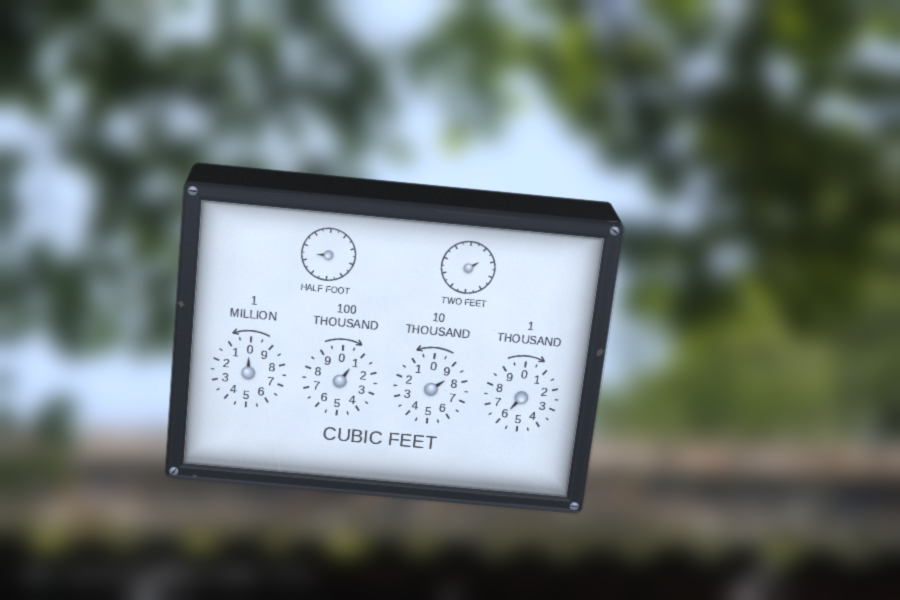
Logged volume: 8600ft³
